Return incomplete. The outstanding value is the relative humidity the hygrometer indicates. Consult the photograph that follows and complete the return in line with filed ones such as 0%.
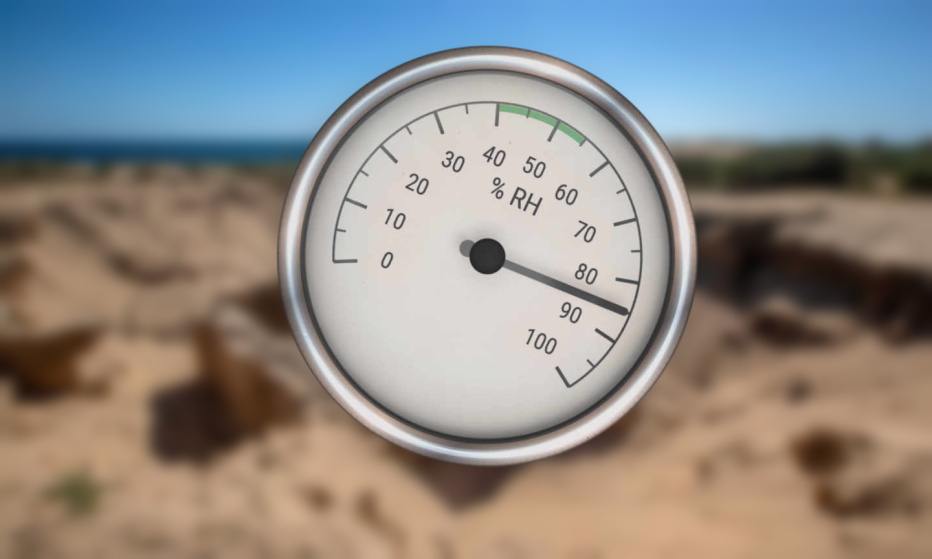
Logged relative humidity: 85%
